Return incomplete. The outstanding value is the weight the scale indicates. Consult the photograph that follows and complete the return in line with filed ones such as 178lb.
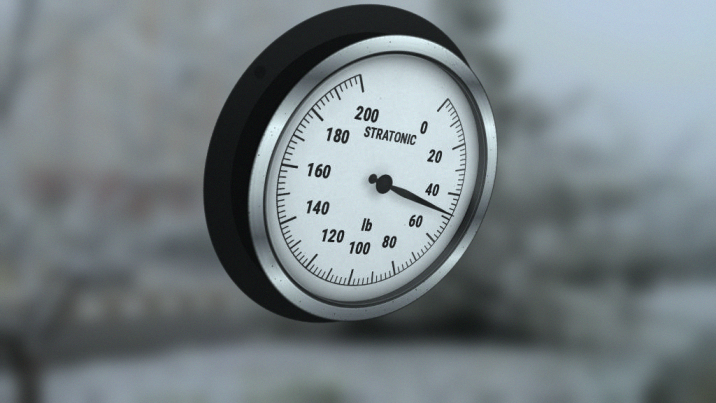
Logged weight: 48lb
